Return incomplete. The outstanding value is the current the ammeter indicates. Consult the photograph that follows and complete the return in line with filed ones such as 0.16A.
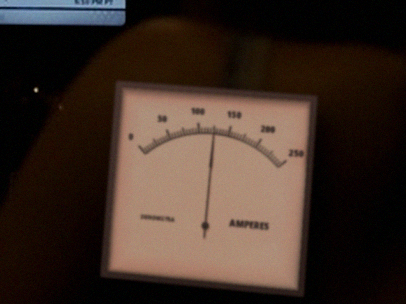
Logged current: 125A
